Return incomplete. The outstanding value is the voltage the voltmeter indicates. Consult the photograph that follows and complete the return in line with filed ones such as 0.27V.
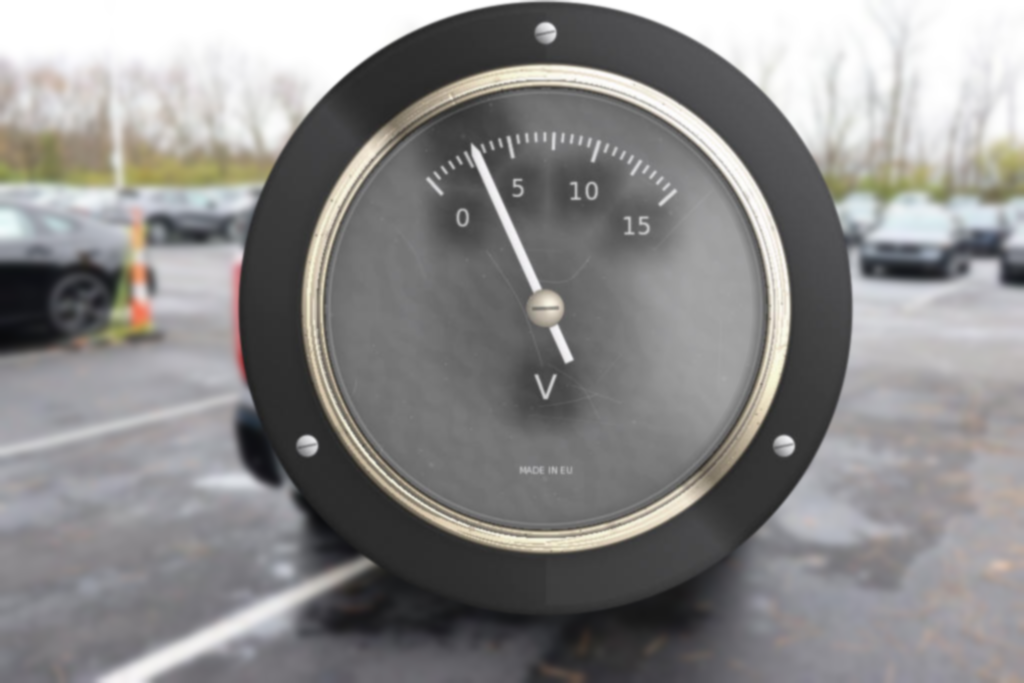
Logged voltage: 3V
